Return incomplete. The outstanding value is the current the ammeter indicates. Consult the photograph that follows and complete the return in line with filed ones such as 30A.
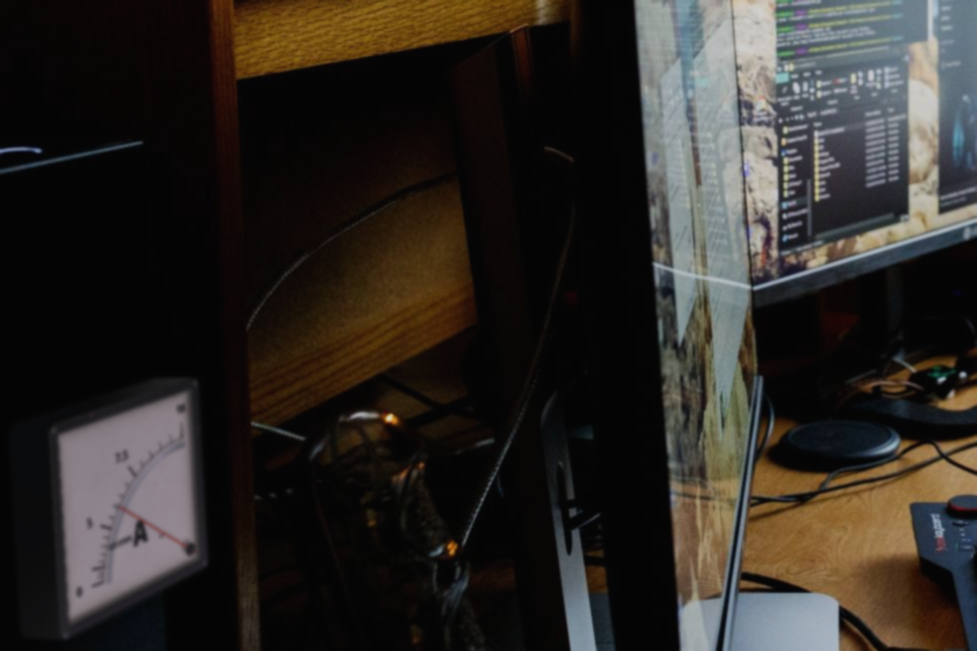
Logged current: 6A
